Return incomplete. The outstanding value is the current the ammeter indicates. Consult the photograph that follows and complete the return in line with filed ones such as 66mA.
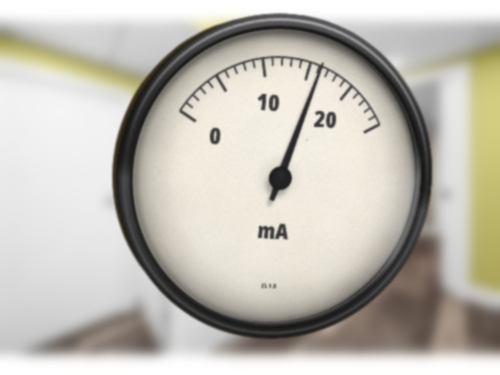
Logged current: 16mA
